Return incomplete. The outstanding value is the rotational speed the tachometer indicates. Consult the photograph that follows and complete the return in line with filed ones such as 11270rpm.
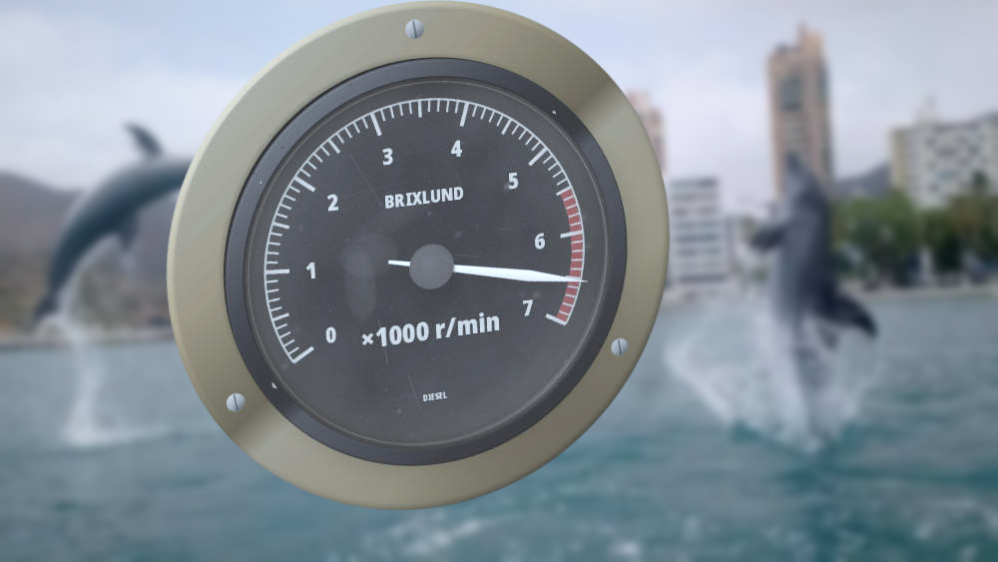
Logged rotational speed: 6500rpm
